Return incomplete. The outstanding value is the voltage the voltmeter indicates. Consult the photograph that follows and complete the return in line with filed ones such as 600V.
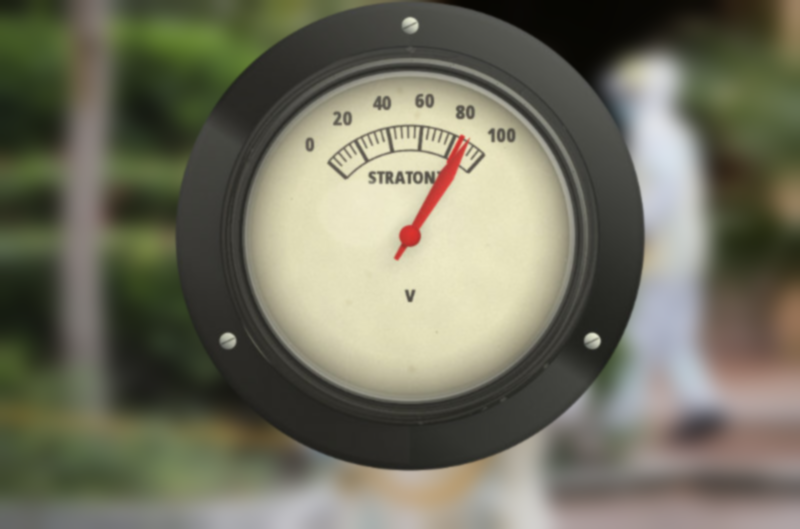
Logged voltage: 88V
